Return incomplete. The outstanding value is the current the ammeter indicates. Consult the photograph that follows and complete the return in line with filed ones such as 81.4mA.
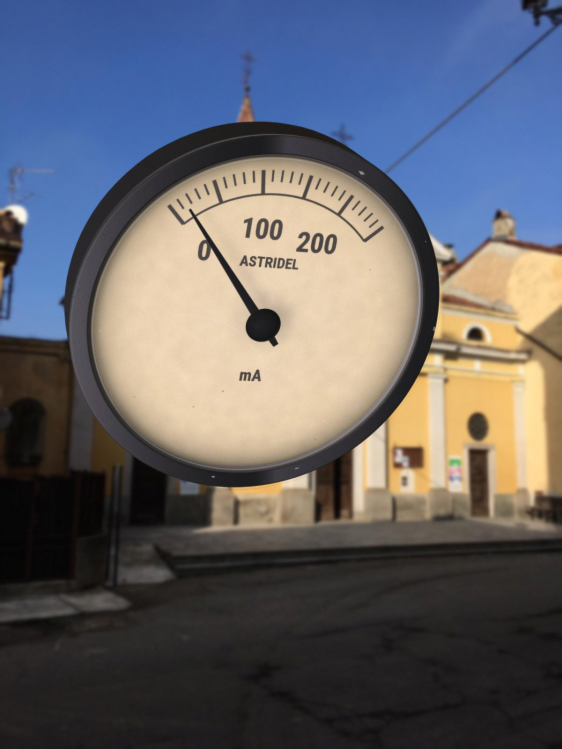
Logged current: 15mA
